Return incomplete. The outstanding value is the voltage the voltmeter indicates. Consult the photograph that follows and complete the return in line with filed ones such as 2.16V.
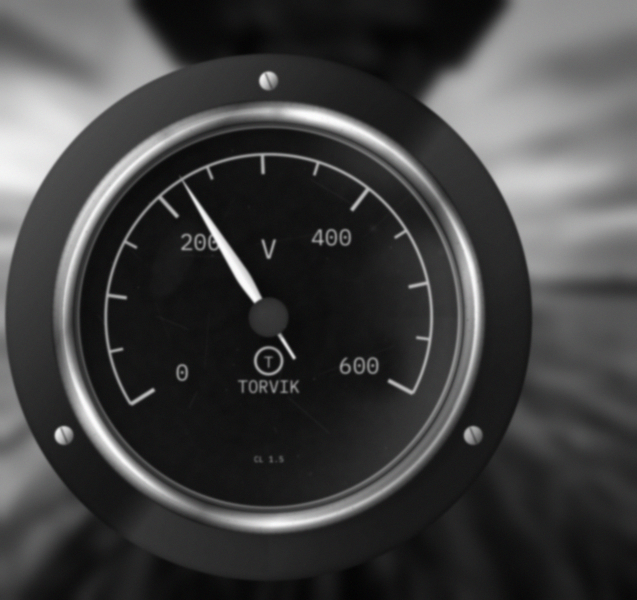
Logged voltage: 225V
